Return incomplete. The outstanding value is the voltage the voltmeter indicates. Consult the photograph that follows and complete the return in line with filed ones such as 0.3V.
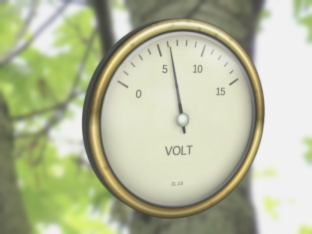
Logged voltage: 6V
